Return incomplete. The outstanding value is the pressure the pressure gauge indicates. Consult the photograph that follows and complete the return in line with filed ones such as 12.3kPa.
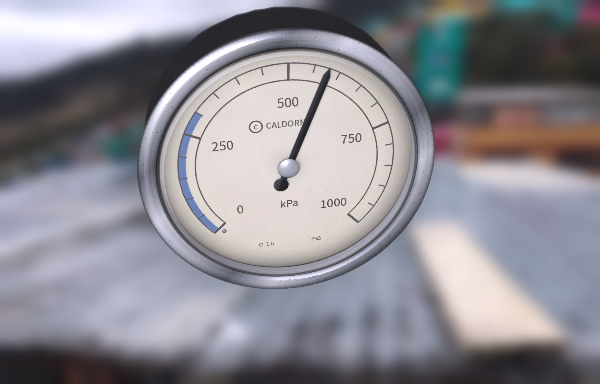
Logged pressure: 575kPa
